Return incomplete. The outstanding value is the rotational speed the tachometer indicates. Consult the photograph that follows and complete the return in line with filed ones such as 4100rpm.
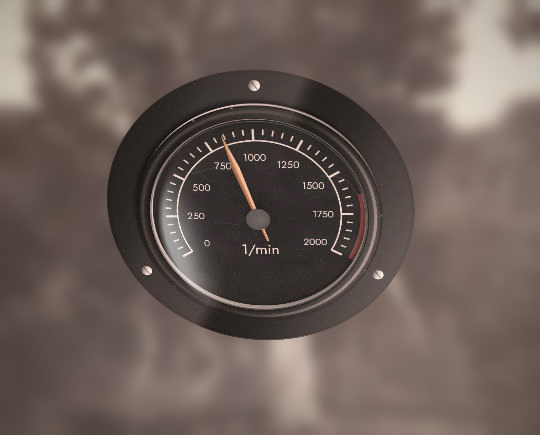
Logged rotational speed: 850rpm
